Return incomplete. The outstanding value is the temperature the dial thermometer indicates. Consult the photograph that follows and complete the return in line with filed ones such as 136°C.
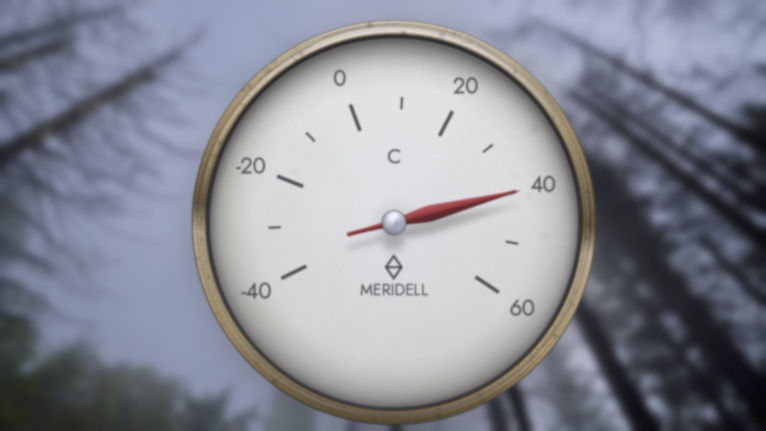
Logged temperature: 40°C
